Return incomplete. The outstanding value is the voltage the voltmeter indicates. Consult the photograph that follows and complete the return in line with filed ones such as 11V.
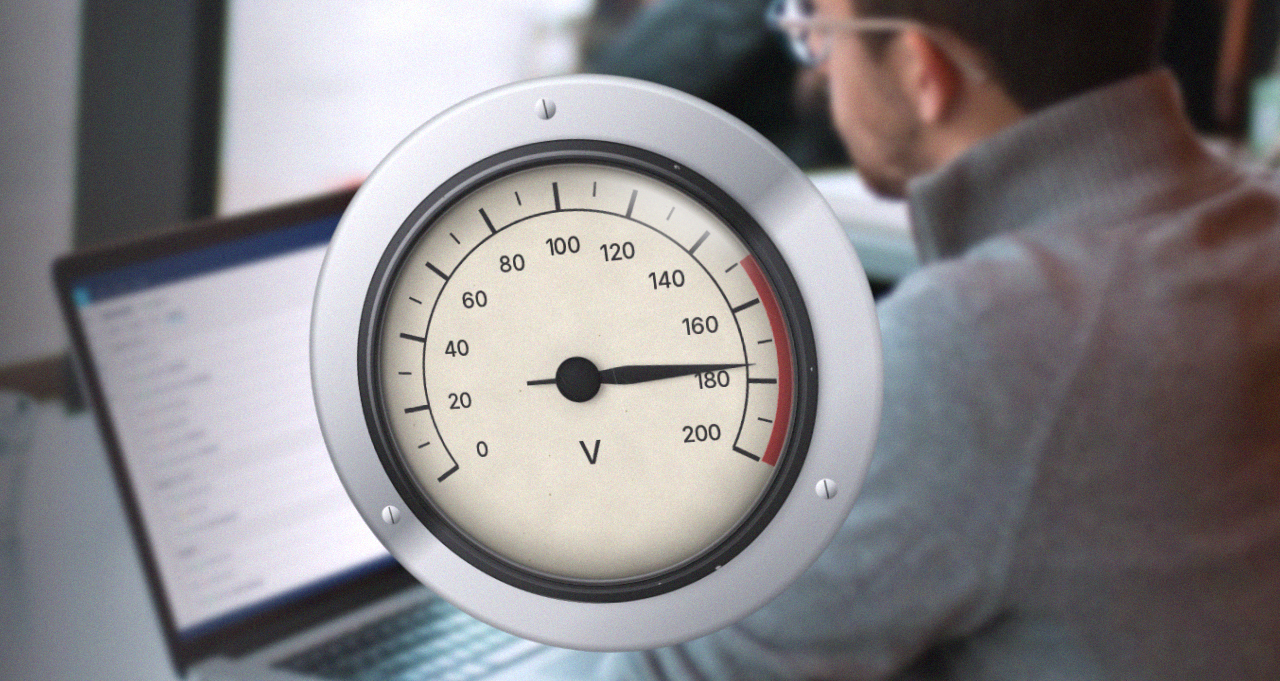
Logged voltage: 175V
